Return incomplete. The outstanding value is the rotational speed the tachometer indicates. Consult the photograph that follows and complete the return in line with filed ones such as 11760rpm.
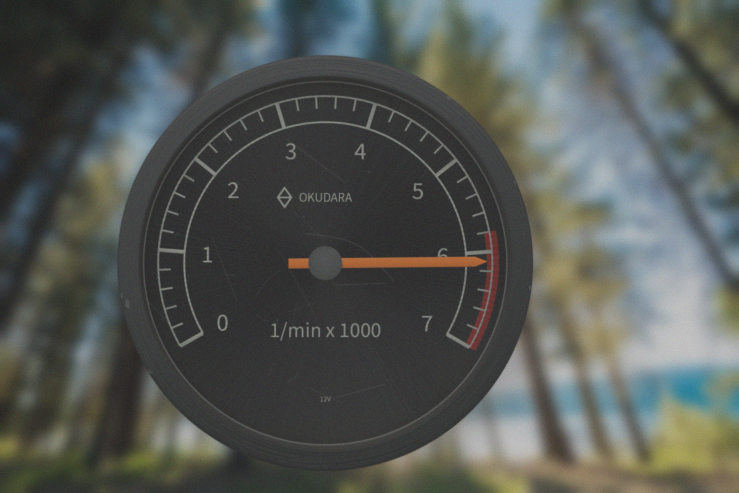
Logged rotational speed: 6100rpm
